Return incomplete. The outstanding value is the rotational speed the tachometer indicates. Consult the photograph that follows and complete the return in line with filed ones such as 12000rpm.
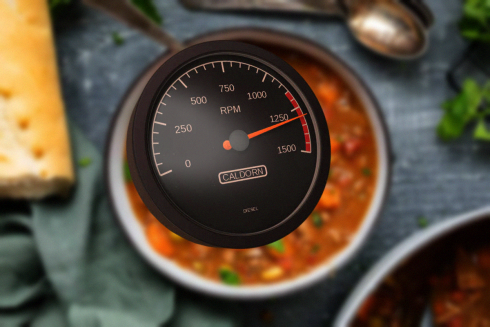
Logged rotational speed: 1300rpm
